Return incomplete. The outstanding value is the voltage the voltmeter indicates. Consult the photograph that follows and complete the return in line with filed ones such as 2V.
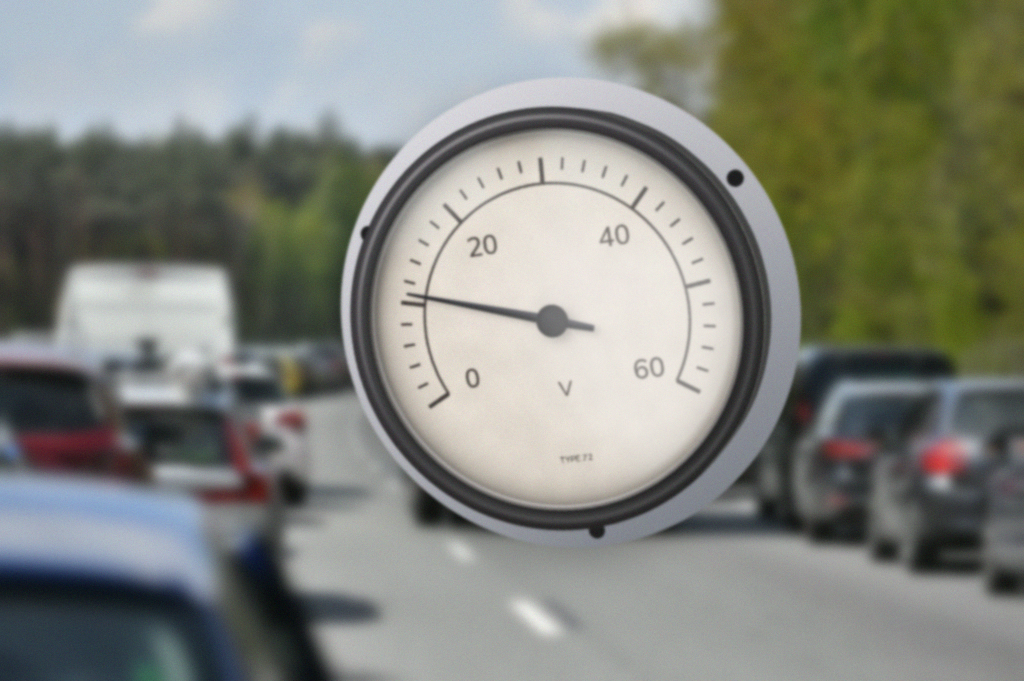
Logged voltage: 11V
